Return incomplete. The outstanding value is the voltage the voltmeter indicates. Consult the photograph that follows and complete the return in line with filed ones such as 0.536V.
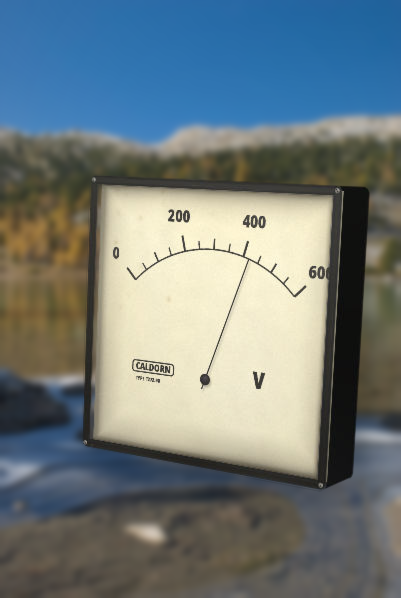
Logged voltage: 425V
